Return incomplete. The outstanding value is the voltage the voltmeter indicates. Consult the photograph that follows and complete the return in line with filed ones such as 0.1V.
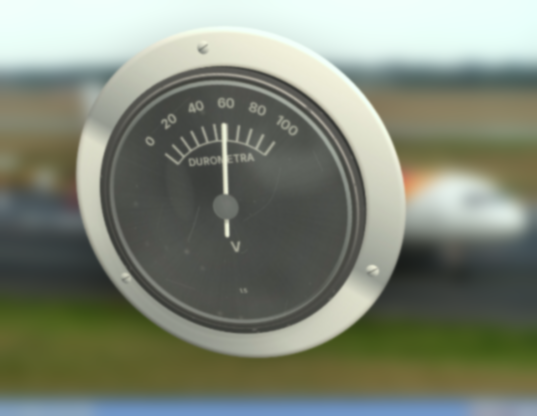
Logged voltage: 60V
